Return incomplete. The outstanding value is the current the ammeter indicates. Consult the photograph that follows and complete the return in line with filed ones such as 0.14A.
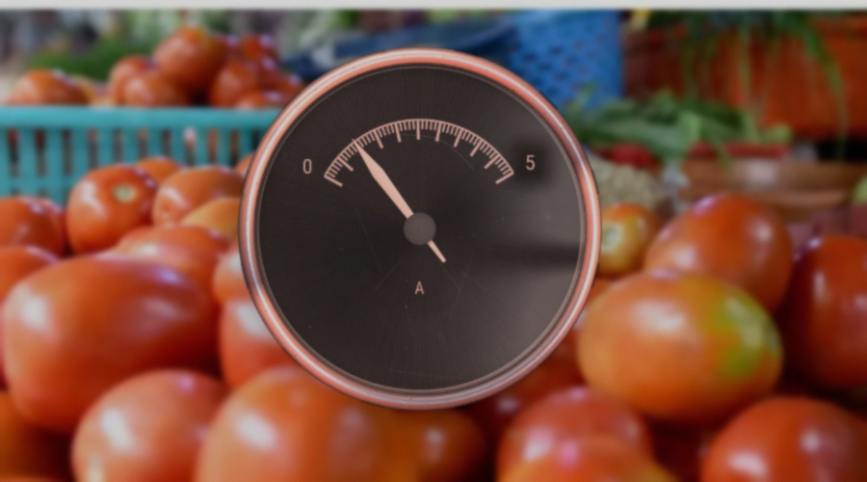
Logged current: 1A
